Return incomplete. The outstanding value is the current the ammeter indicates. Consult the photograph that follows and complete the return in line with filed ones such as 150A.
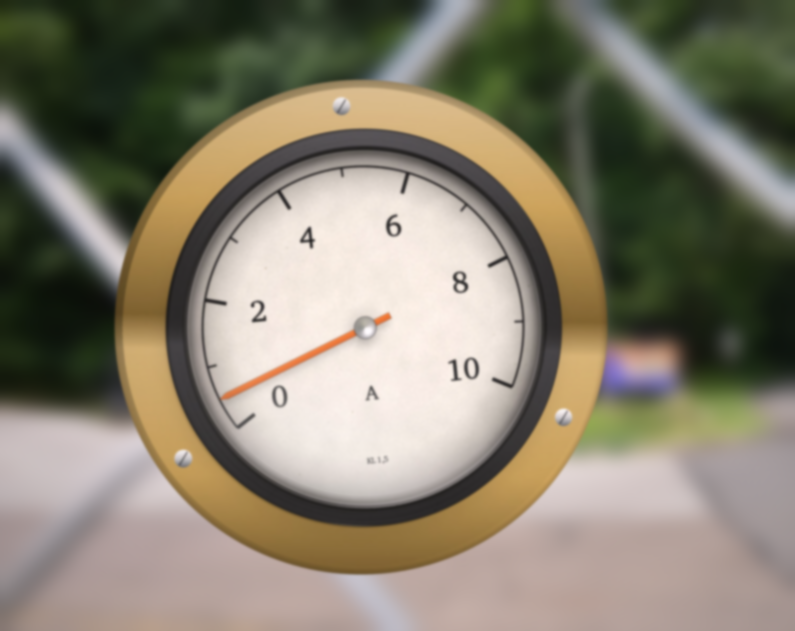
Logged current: 0.5A
